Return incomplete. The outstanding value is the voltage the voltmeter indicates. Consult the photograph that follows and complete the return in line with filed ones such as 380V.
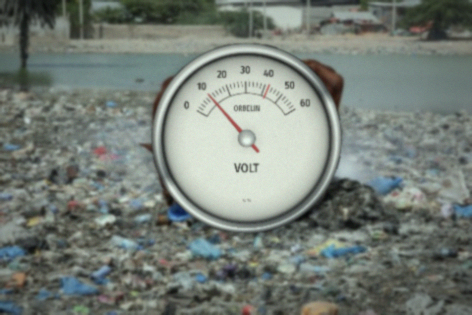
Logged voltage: 10V
